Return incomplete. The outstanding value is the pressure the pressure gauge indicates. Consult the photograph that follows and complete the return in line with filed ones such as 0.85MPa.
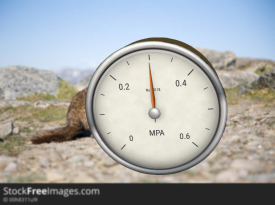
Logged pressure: 0.3MPa
